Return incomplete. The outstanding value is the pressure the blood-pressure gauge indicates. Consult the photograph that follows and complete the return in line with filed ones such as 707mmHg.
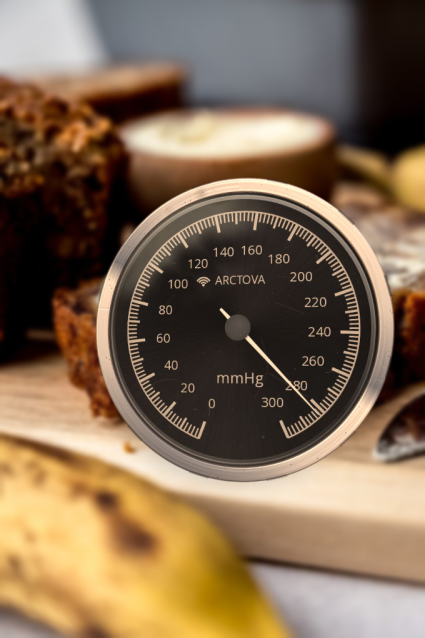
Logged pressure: 282mmHg
